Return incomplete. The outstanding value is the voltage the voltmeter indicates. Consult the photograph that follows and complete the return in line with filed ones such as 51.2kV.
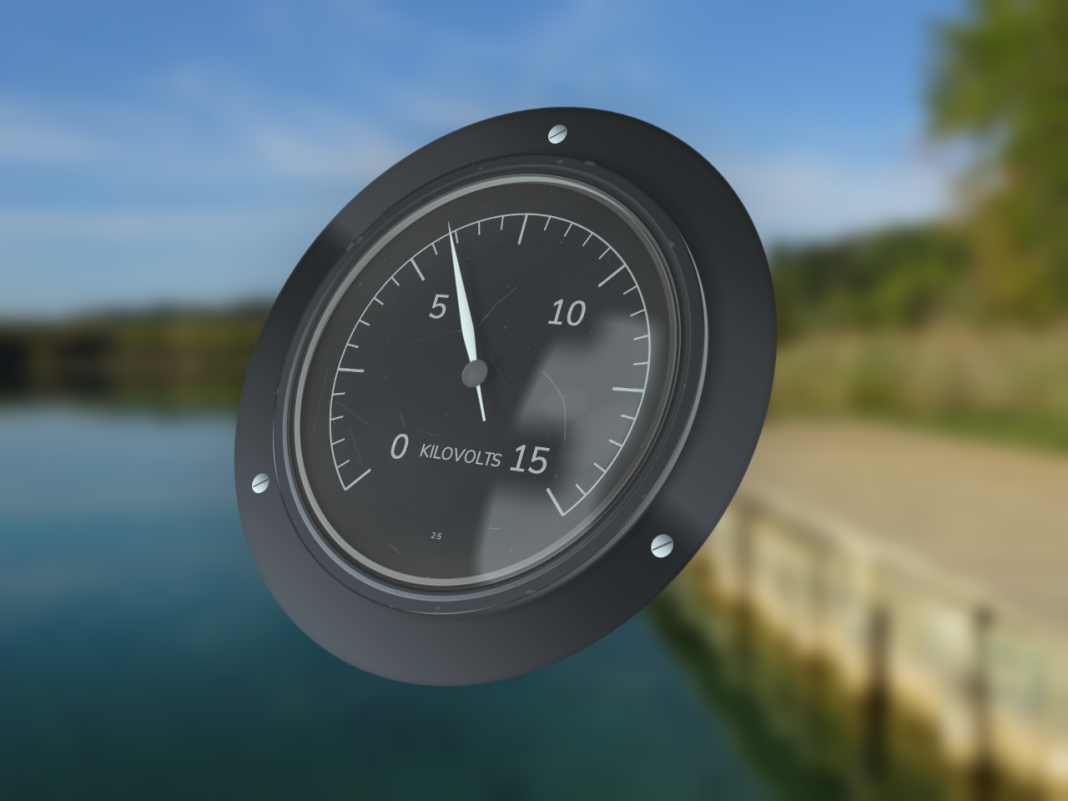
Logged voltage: 6kV
